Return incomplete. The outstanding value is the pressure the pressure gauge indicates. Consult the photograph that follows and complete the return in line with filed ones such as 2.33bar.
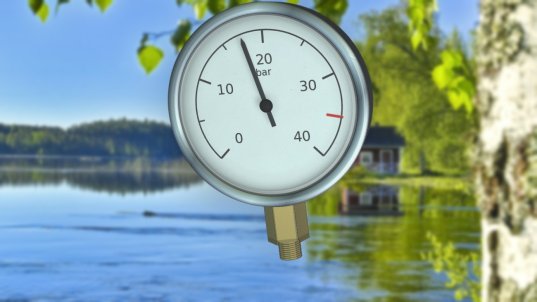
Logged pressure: 17.5bar
